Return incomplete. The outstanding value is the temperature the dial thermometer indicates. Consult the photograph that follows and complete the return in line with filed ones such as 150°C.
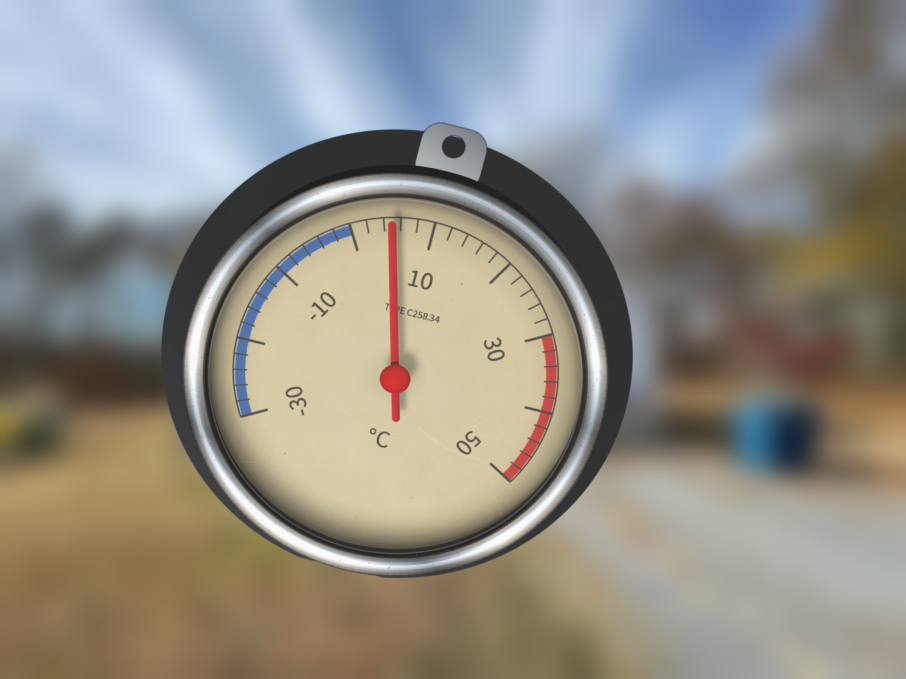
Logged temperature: 5°C
